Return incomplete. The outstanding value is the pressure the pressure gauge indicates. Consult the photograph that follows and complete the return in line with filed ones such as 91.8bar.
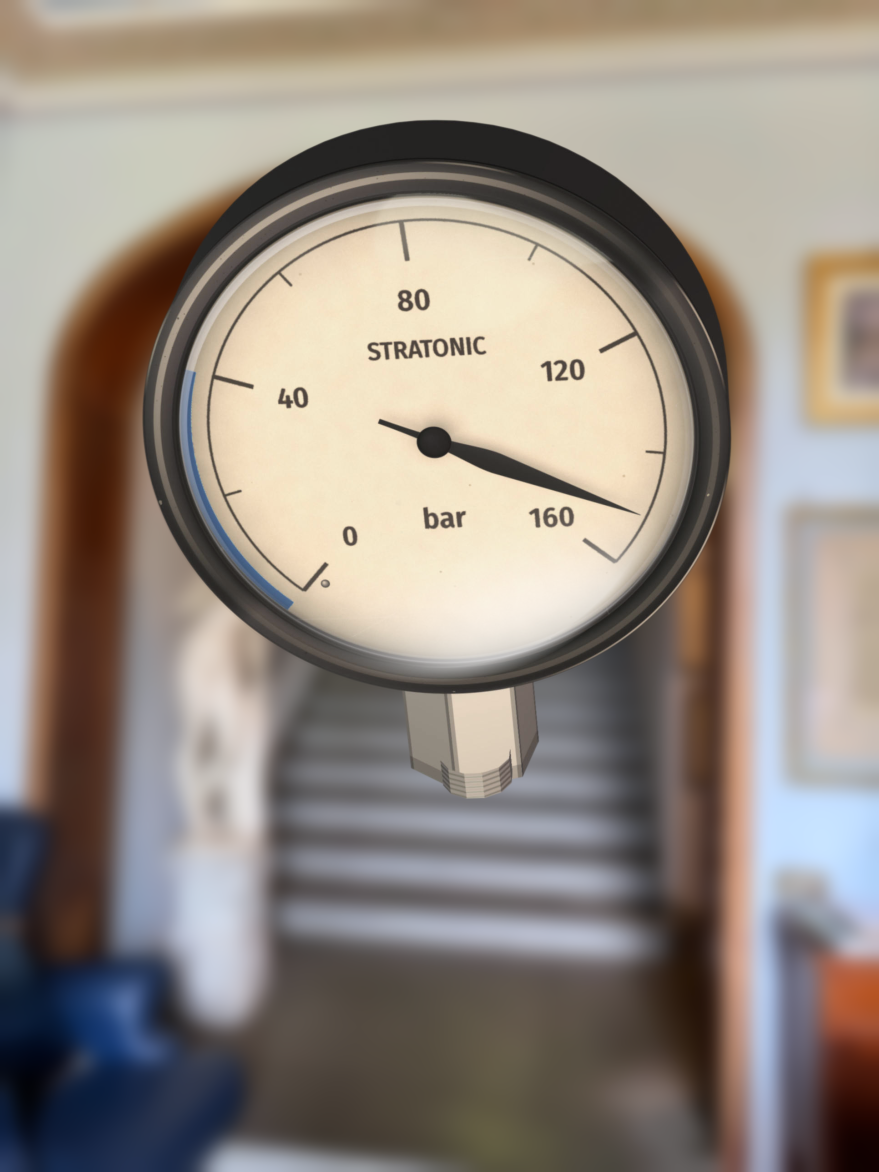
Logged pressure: 150bar
